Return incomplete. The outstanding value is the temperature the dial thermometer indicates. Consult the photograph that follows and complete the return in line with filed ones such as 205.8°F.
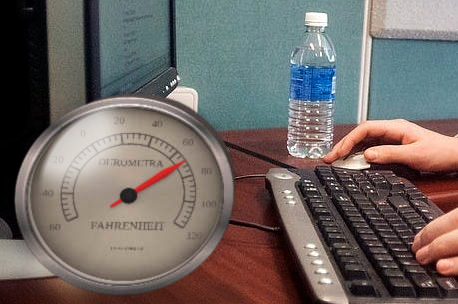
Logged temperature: 68°F
